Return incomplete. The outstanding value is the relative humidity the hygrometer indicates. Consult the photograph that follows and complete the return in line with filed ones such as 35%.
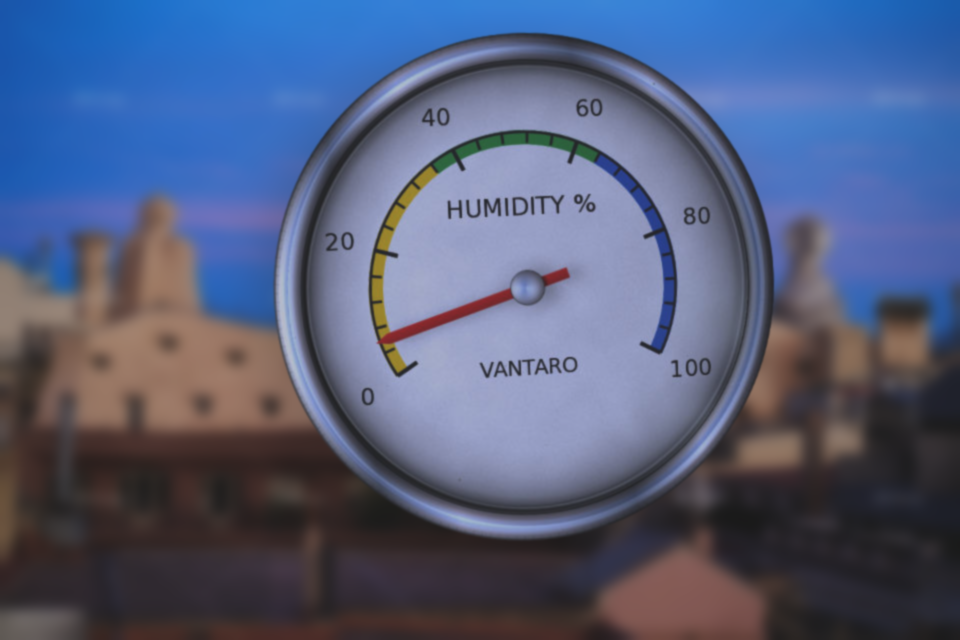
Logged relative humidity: 6%
